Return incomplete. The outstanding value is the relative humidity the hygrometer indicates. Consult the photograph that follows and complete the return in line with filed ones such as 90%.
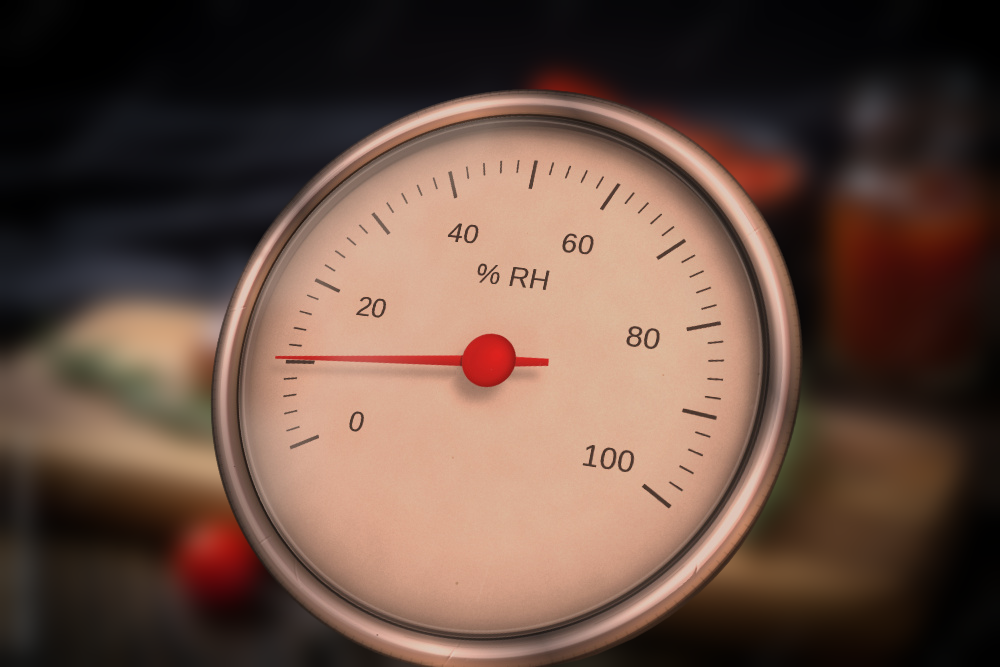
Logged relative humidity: 10%
